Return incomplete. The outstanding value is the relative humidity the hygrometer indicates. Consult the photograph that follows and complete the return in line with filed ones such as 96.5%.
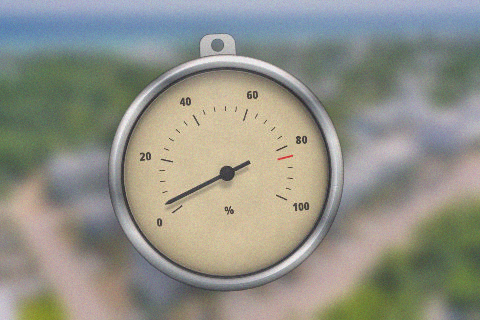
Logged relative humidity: 4%
